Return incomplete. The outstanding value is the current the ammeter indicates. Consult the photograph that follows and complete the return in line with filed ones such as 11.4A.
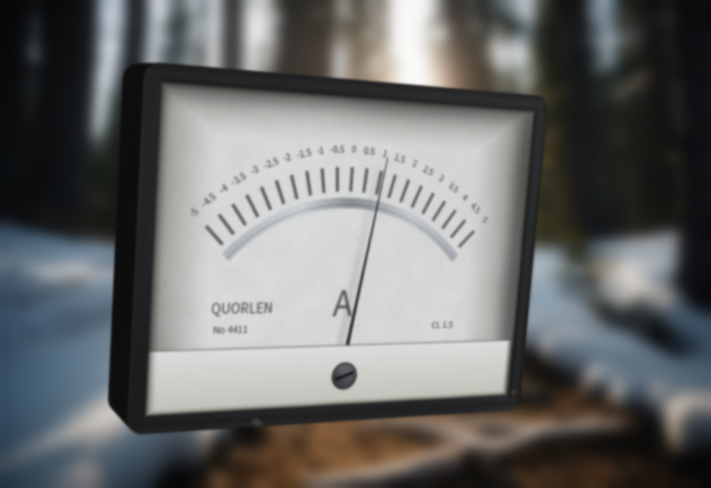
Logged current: 1A
